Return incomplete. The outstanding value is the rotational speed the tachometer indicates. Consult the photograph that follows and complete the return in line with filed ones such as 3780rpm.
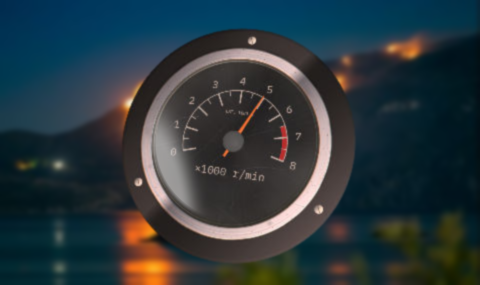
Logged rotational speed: 5000rpm
